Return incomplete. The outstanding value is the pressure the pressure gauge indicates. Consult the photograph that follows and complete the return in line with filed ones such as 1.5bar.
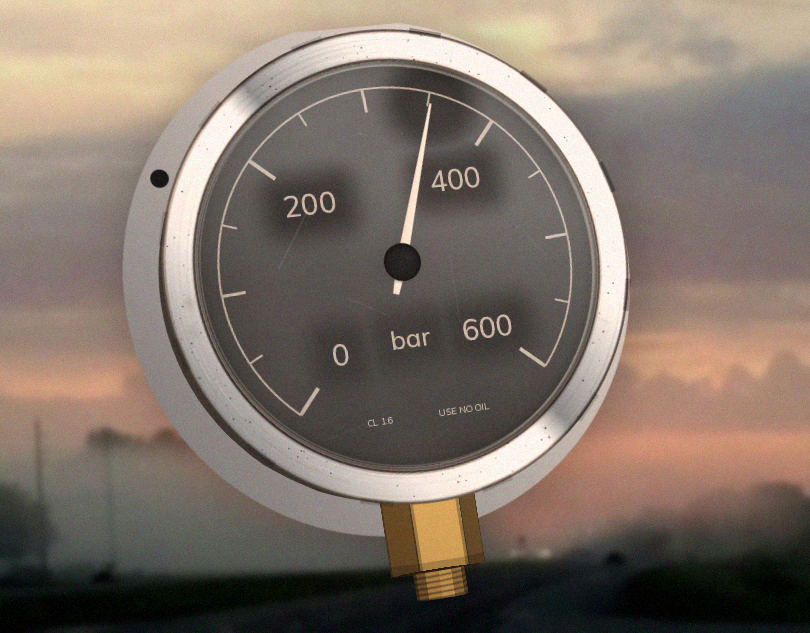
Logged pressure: 350bar
